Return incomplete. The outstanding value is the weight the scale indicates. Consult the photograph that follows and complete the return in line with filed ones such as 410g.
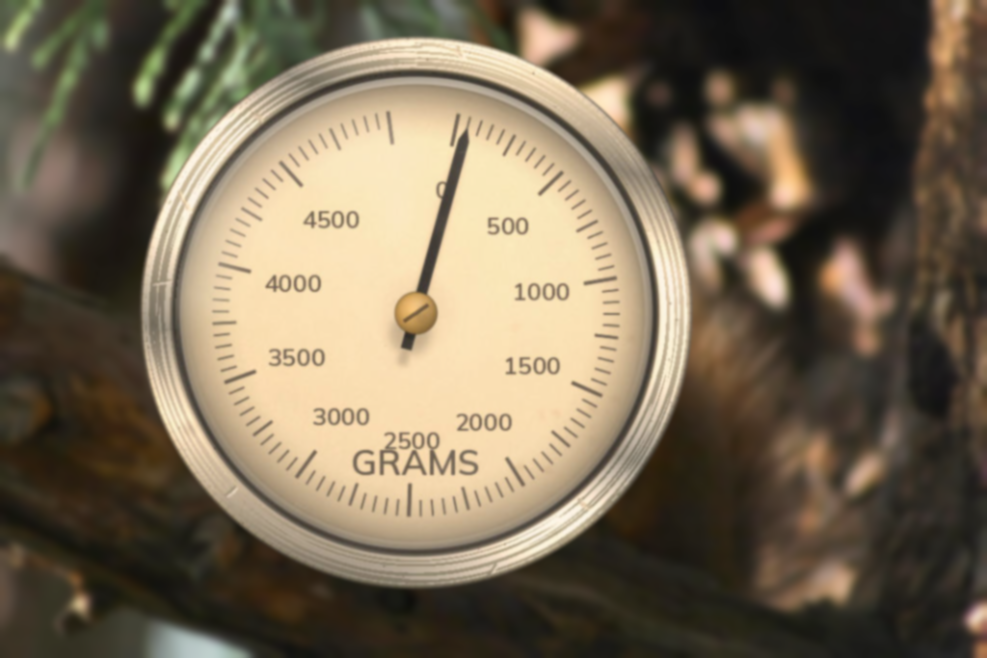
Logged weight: 50g
